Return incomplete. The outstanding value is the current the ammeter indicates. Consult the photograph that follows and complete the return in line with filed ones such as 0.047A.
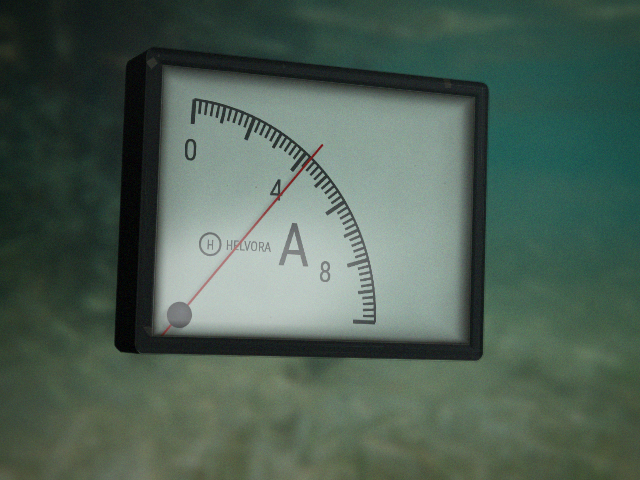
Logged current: 4.2A
